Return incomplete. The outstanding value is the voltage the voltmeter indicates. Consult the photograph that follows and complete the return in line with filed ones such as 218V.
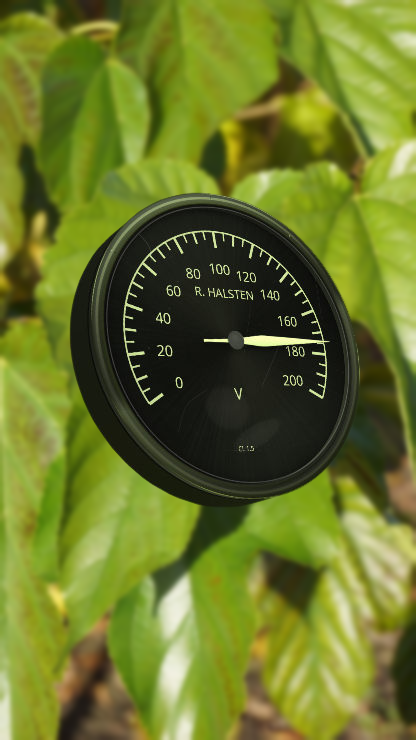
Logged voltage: 175V
